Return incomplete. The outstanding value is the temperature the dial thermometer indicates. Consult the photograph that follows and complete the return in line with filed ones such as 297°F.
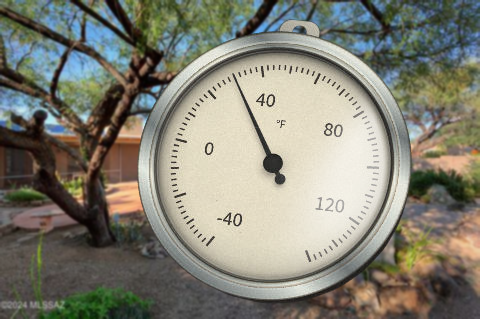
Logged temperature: 30°F
